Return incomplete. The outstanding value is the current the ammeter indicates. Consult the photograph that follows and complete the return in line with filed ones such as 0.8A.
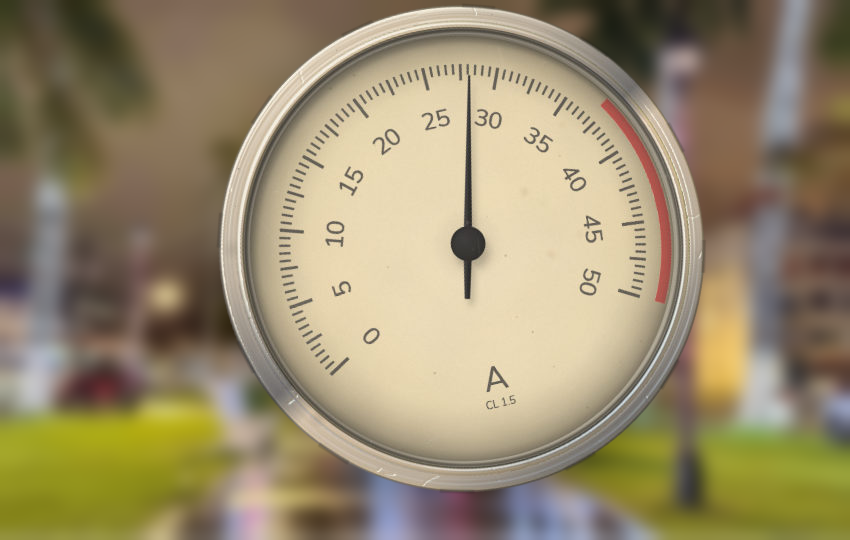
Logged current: 28A
